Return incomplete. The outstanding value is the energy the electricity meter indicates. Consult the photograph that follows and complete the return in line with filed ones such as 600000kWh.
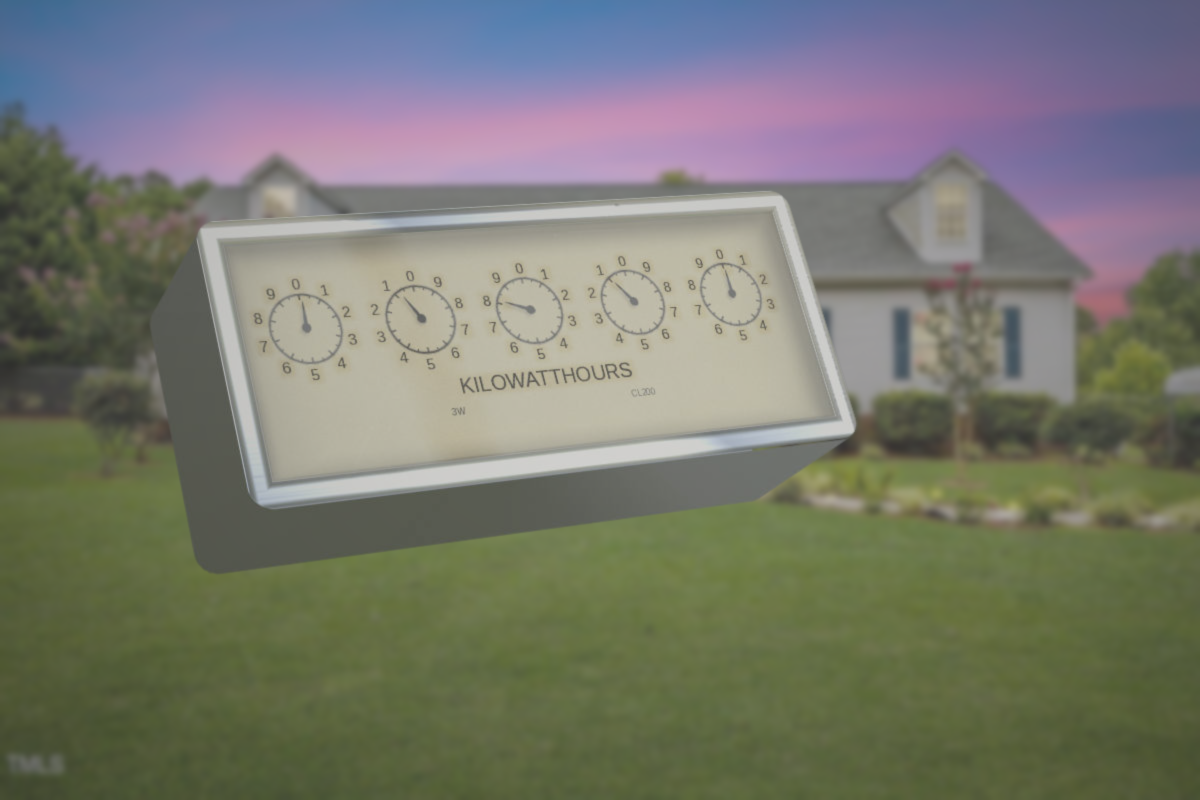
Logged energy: 810kWh
